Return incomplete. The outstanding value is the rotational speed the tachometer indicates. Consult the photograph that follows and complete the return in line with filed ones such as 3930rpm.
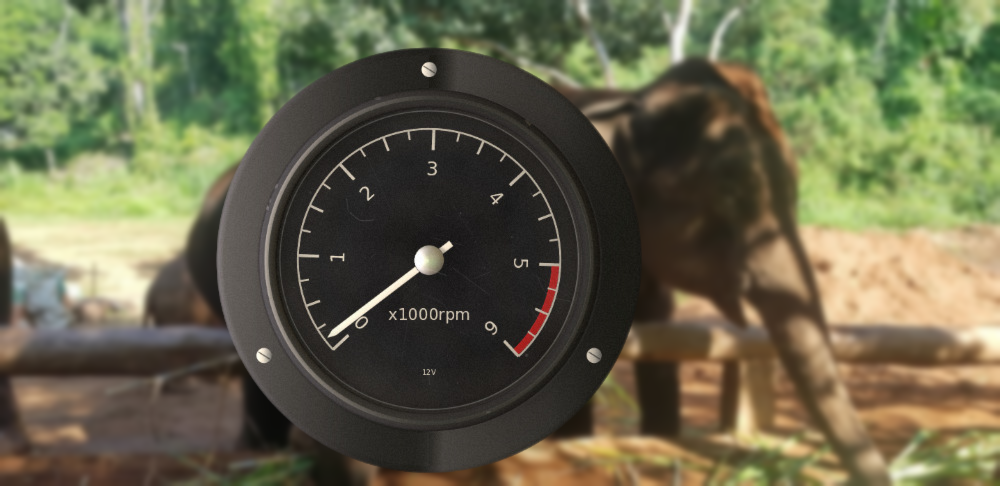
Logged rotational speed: 125rpm
